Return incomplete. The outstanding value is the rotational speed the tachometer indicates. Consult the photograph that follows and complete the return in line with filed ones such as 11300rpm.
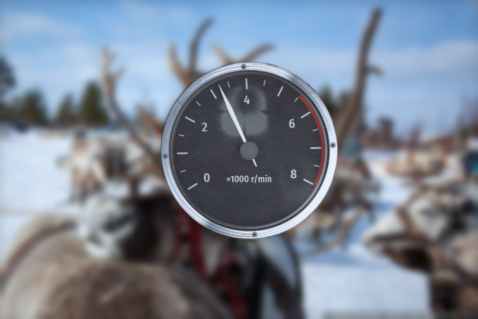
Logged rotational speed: 3250rpm
